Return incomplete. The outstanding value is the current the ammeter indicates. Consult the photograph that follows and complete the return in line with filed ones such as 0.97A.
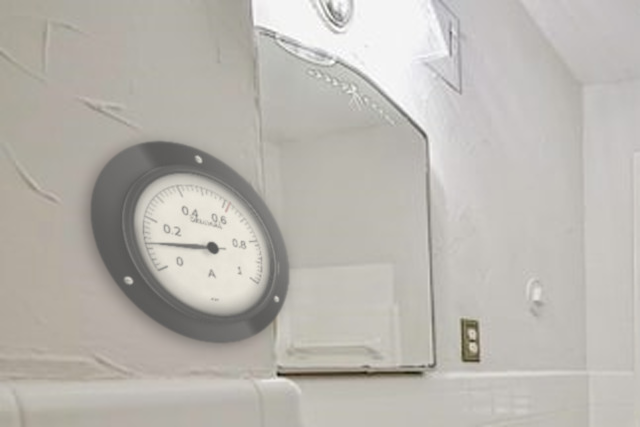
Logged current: 0.1A
